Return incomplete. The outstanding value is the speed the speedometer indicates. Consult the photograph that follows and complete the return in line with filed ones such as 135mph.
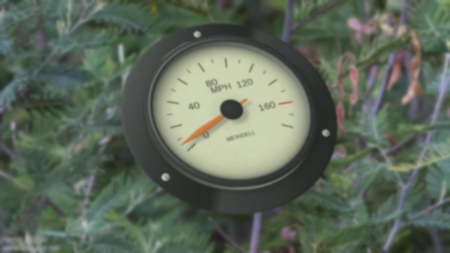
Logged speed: 5mph
